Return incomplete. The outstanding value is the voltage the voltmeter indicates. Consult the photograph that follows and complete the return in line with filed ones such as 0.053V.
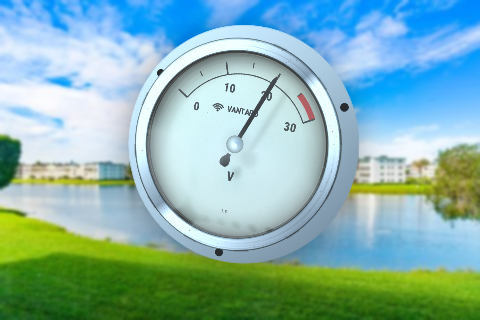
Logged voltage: 20V
